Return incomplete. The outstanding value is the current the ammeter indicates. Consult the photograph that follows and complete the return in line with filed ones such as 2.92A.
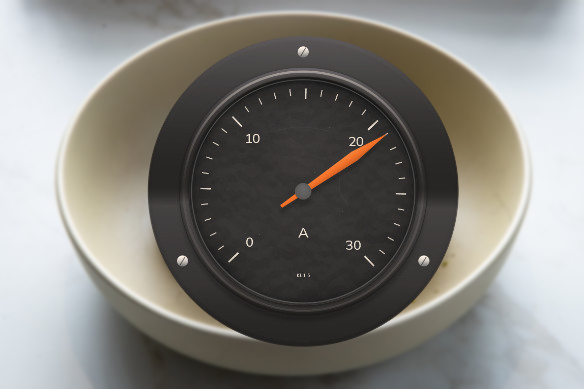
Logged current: 21A
